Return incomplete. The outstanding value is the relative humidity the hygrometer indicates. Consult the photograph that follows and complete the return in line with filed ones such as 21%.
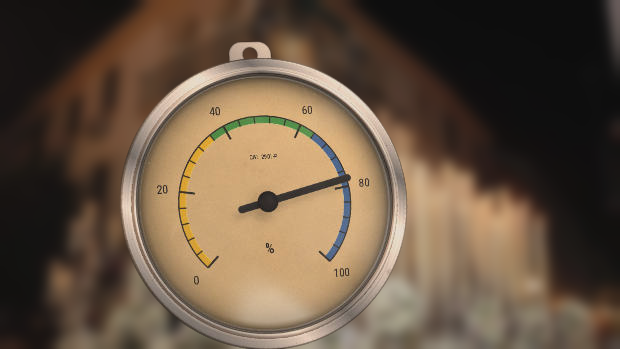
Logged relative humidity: 78%
